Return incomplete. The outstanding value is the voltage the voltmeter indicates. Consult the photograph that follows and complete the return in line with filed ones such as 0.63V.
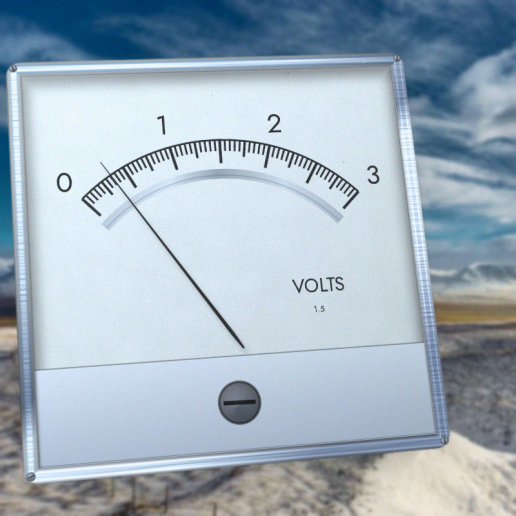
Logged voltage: 0.35V
